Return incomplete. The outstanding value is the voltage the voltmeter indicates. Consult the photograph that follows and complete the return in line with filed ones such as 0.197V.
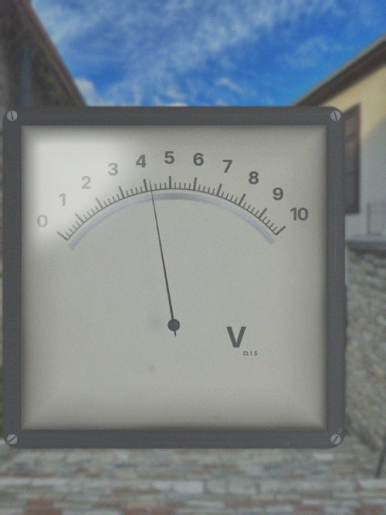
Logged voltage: 4.2V
